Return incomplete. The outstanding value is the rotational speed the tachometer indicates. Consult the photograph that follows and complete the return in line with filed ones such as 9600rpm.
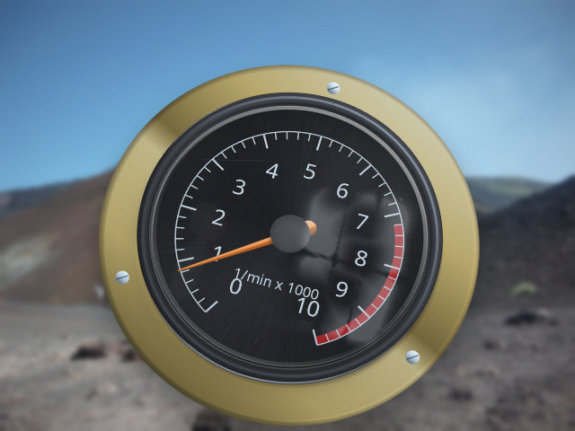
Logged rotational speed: 800rpm
